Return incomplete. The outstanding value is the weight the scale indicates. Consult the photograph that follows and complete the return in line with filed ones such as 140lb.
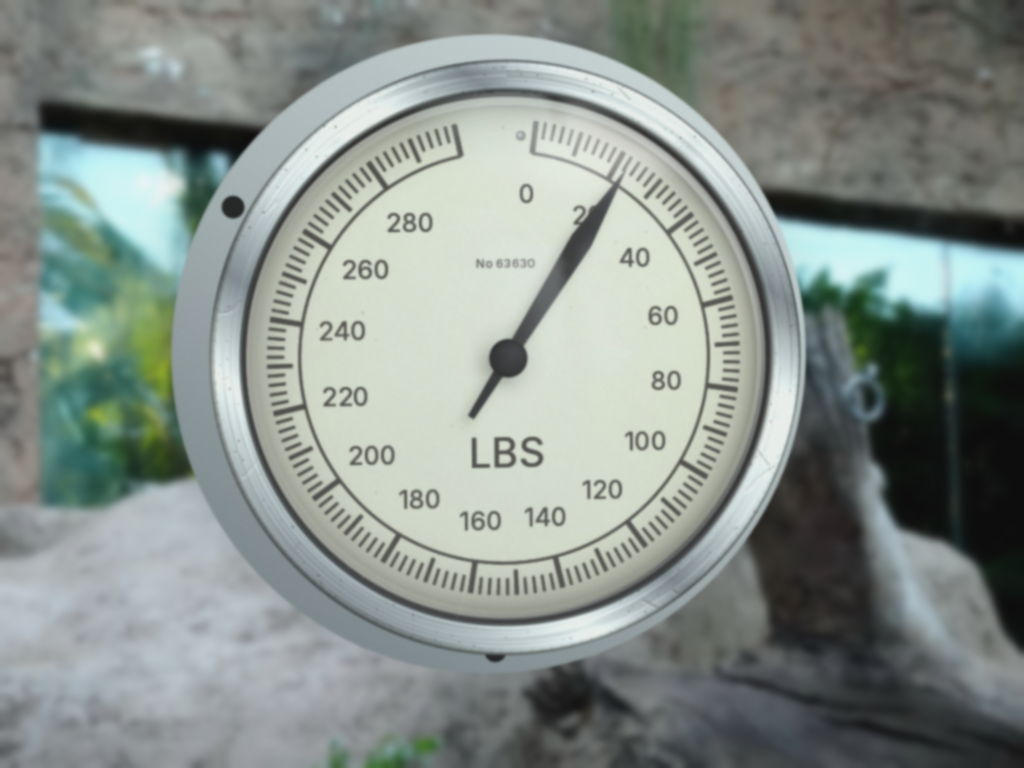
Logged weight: 22lb
